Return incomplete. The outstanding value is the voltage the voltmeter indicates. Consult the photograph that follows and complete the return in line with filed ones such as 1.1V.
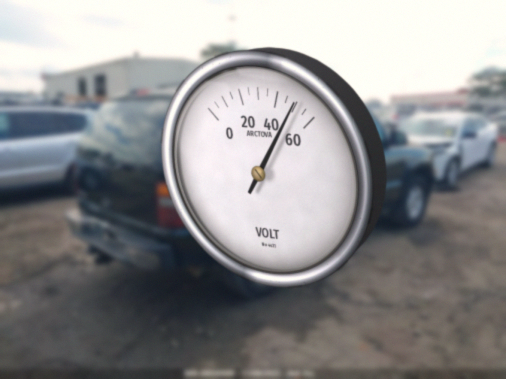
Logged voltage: 50V
